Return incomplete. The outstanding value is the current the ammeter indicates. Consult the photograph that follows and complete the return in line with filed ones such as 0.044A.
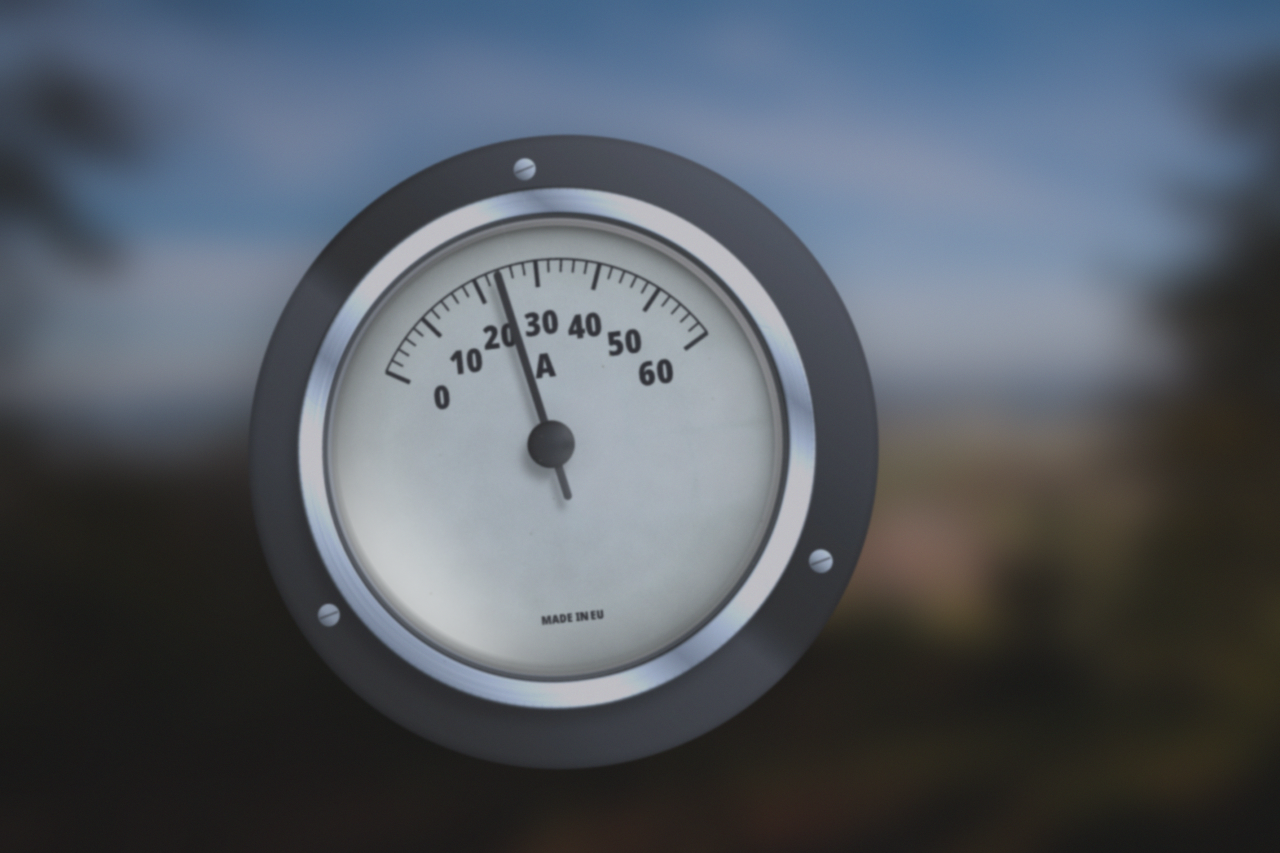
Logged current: 24A
